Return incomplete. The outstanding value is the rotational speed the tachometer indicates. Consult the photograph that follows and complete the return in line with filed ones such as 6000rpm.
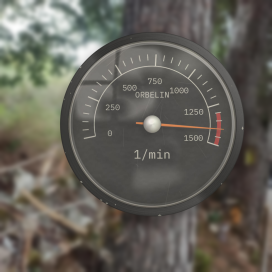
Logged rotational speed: 1400rpm
